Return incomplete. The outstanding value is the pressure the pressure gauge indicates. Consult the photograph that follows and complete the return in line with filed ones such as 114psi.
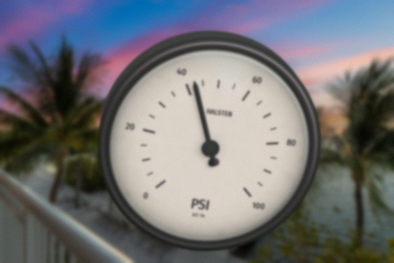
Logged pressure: 42.5psi
